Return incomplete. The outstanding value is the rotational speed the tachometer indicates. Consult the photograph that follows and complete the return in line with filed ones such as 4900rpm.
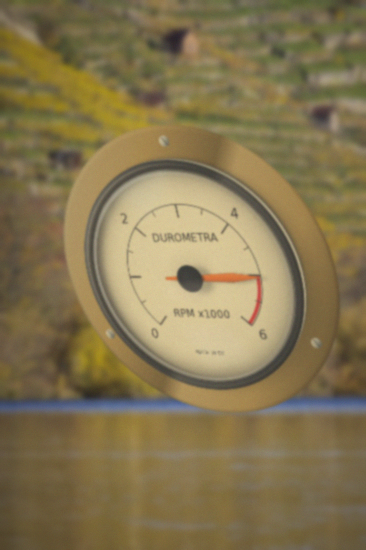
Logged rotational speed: 5000rpm
